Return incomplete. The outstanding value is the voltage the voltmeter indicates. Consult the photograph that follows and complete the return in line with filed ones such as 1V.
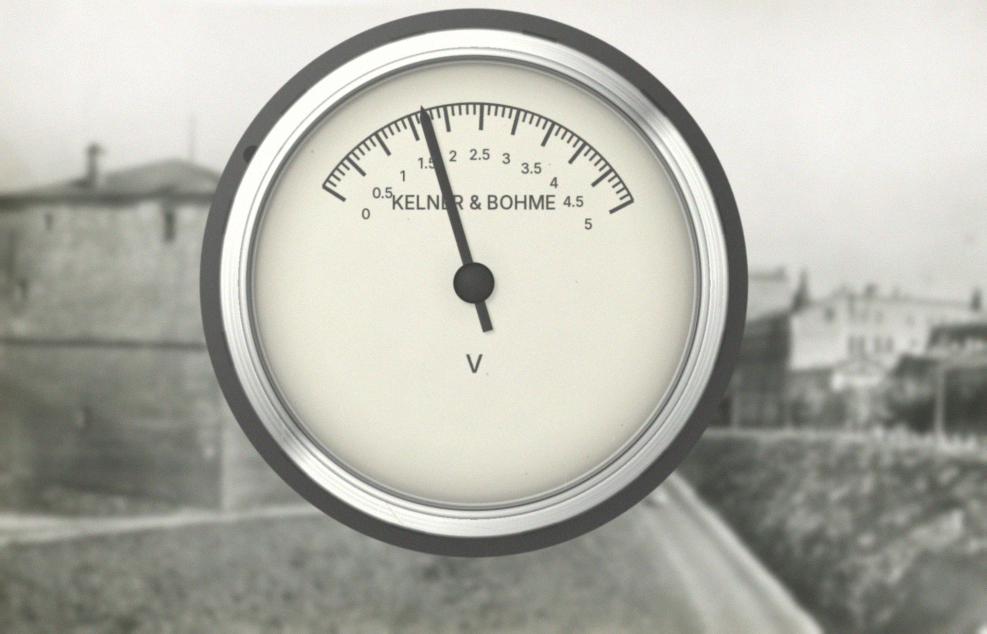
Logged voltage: 1.7V
